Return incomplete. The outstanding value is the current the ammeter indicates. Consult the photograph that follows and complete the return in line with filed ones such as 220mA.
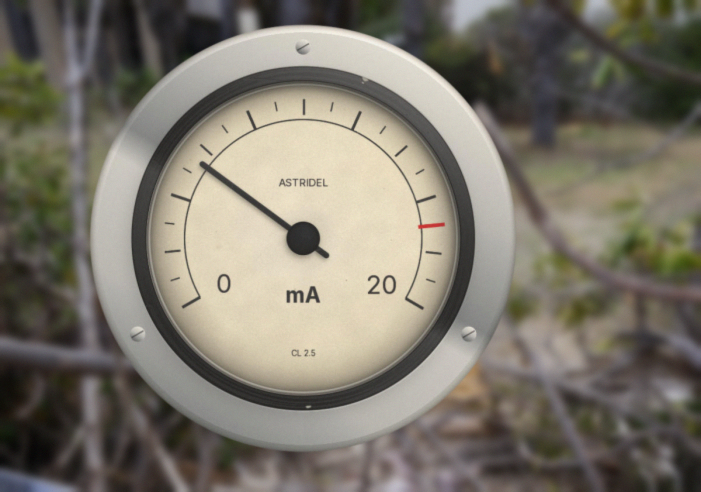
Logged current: 5.5mA
